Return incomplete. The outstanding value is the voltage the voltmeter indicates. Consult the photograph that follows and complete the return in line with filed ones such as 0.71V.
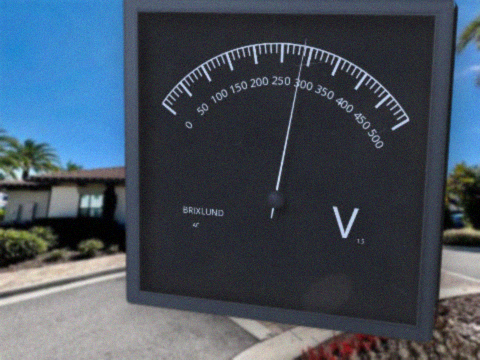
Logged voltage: 290V
